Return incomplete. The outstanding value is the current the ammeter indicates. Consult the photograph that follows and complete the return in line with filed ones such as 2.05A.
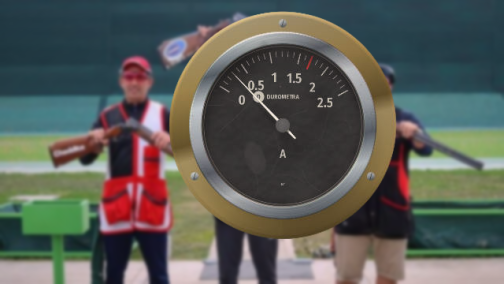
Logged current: 0.3A
